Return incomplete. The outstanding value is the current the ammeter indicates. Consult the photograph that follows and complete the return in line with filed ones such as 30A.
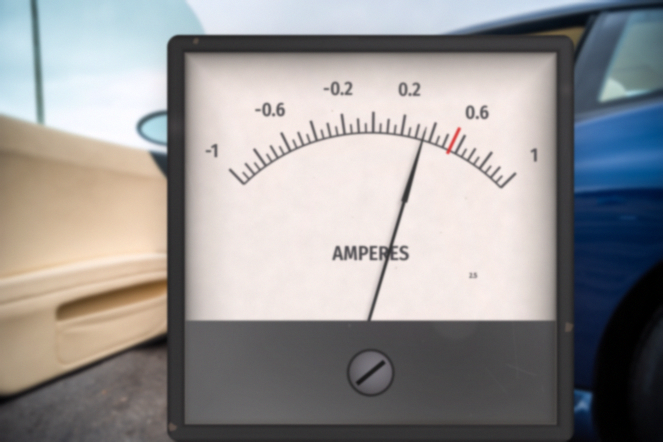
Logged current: 0.35A
